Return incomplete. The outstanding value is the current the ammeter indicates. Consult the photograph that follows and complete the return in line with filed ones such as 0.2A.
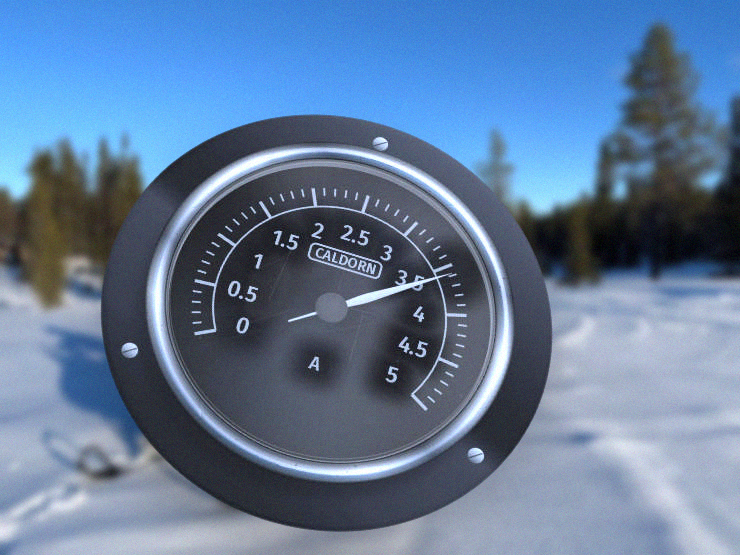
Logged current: 3.6A
